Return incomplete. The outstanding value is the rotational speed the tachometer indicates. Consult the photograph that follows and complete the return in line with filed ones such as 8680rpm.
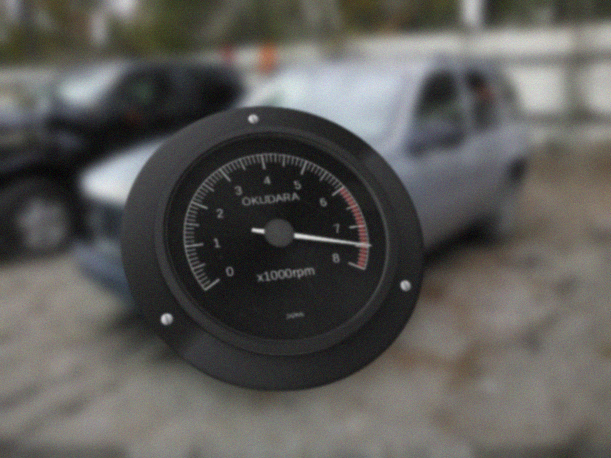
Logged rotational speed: 7500rpm
